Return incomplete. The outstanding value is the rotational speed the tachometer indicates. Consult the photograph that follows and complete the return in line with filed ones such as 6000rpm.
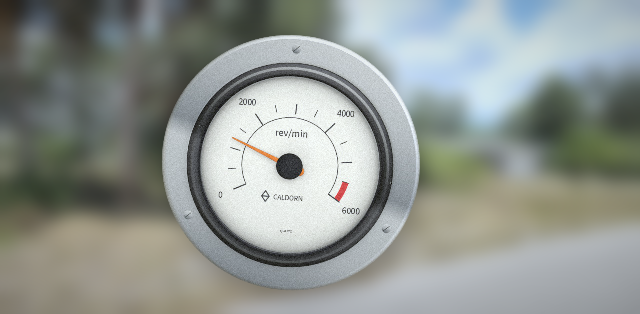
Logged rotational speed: 1250rpm
